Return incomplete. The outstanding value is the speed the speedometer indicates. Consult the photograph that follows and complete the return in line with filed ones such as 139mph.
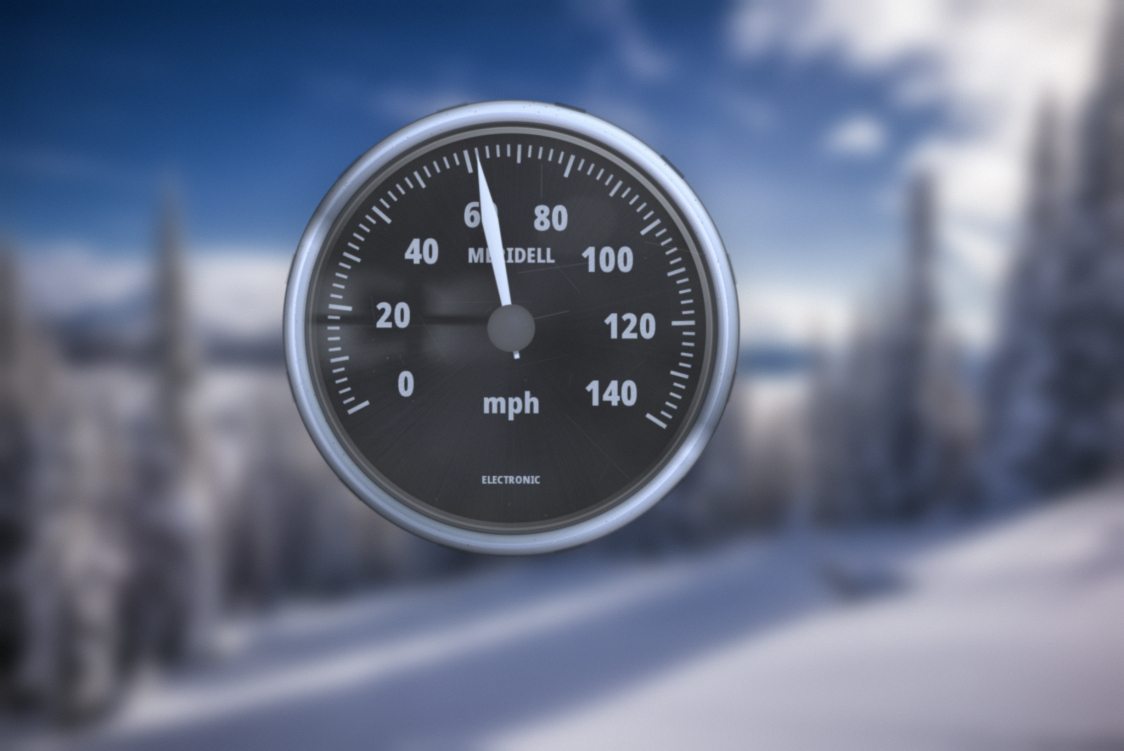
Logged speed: 62mph
